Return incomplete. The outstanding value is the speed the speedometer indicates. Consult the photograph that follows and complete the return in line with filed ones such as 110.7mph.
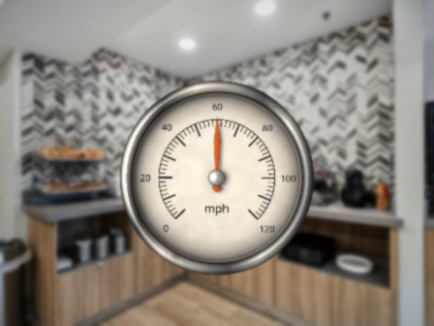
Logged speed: 60mph
